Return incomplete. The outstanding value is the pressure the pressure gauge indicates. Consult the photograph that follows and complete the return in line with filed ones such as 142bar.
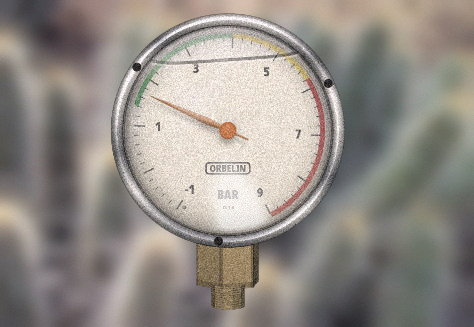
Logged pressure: 1.7bar
